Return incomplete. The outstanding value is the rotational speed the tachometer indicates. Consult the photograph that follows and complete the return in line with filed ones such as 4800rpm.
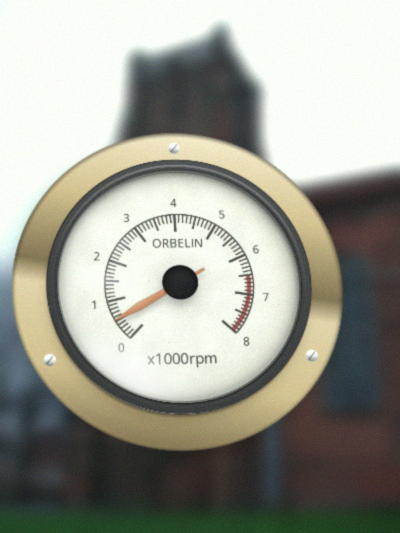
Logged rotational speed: 500rpm
